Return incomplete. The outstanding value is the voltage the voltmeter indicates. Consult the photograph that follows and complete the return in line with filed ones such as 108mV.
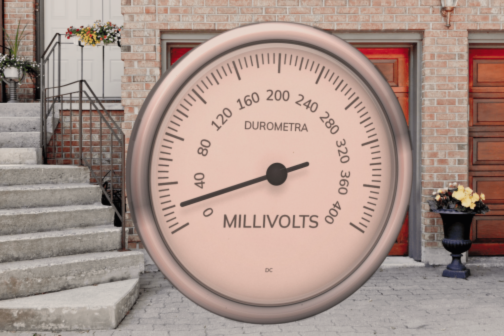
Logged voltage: 20mV
